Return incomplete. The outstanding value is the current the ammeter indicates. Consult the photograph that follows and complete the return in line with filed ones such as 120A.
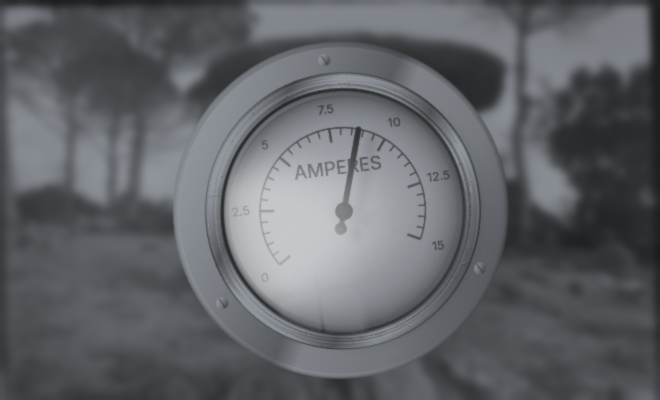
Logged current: 8.75A
